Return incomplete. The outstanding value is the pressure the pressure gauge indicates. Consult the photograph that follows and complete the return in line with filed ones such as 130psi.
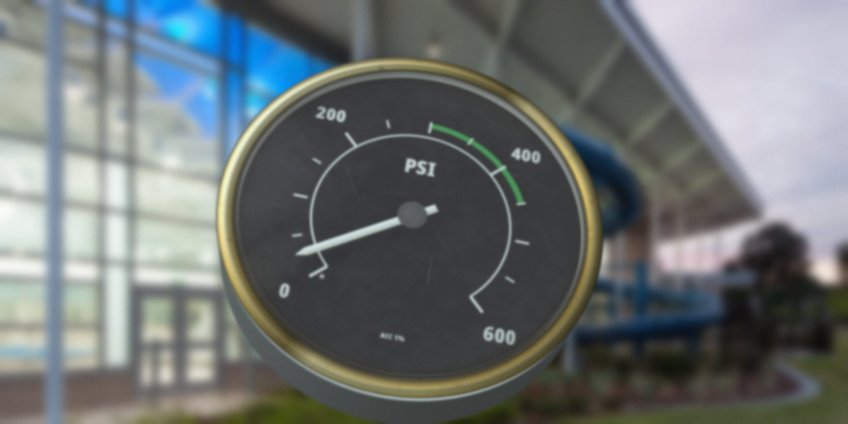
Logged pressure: 25psi
